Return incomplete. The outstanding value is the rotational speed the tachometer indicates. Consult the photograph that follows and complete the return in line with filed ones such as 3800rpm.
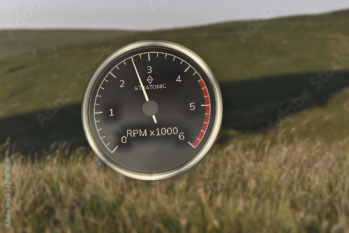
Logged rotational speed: 2600rpm
